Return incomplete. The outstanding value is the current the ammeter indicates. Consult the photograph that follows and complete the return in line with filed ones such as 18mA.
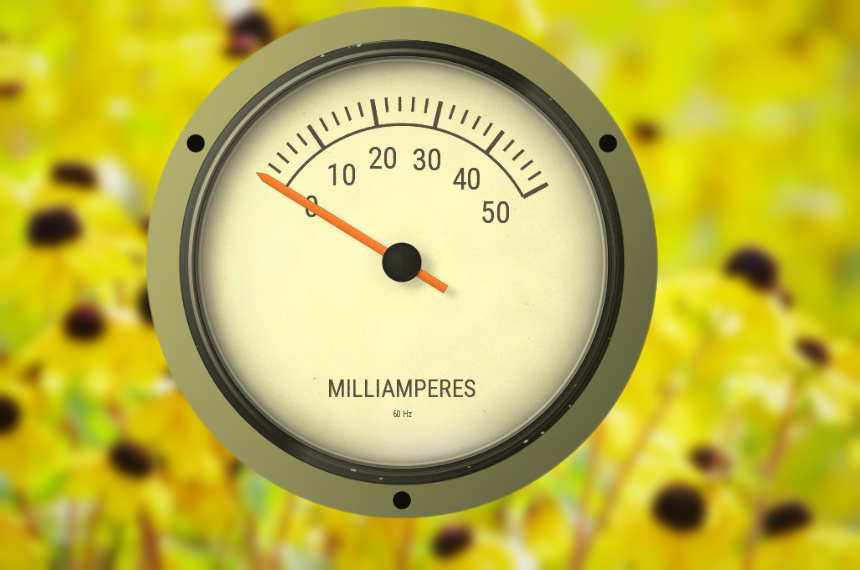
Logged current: 0mA
